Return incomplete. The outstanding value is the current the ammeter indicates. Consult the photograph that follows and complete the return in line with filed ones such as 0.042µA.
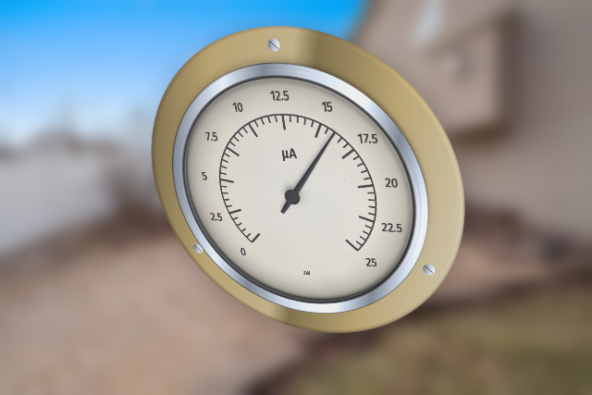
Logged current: 16µA
